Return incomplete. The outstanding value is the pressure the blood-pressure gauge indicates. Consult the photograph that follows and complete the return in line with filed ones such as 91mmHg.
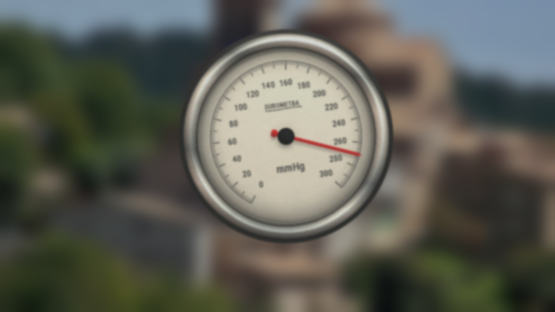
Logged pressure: 270mmHg
